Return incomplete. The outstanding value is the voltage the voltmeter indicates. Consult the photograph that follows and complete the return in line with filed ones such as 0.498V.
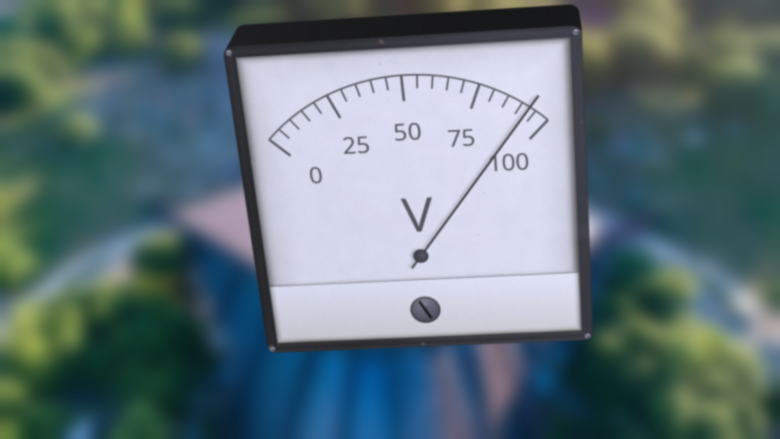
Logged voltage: 92.5V
